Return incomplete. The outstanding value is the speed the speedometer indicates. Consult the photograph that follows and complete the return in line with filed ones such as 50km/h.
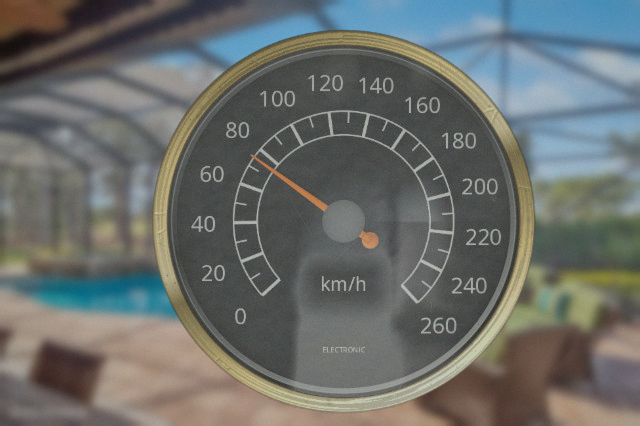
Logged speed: 75km/h
